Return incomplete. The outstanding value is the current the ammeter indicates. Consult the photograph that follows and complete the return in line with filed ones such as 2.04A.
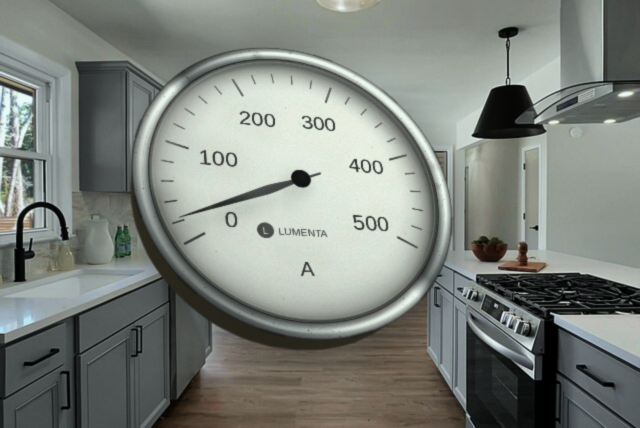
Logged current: 20A
